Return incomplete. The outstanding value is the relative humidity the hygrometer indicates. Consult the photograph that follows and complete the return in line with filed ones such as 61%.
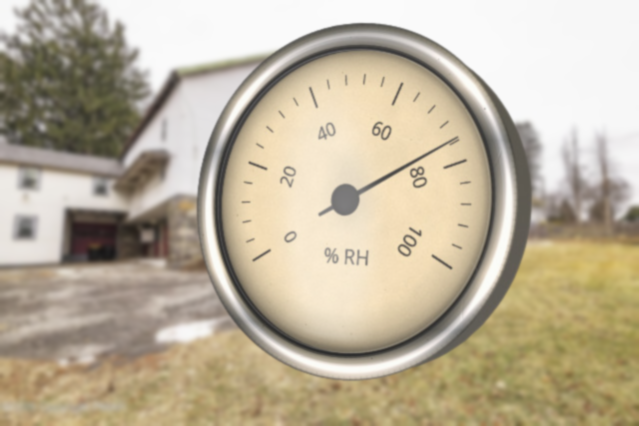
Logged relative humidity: 76%
